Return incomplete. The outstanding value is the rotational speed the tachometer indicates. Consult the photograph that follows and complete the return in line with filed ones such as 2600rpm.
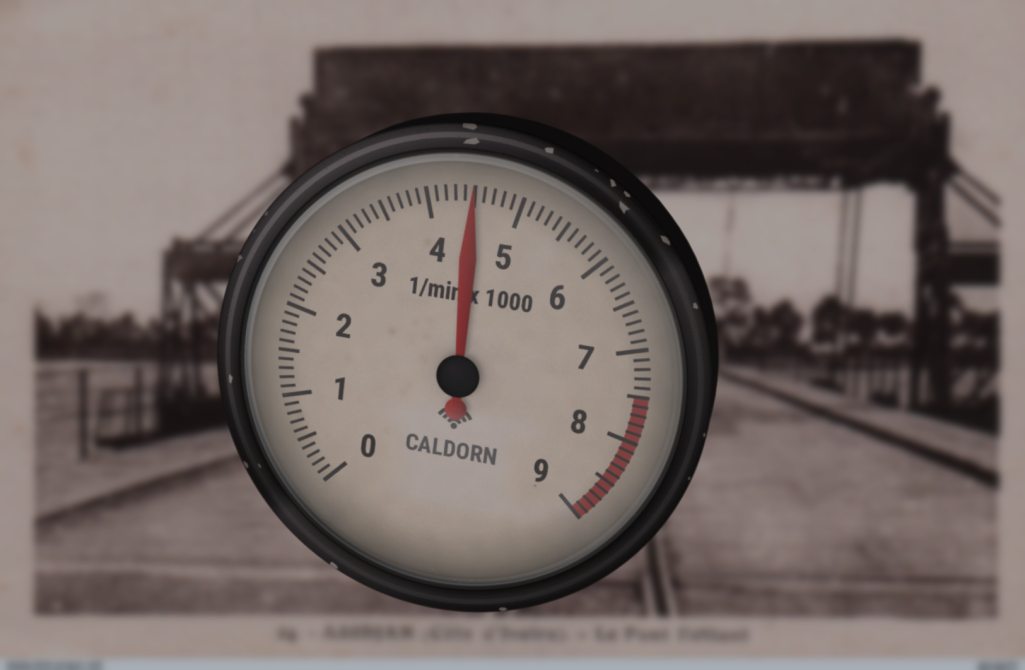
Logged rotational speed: 4500rpm
